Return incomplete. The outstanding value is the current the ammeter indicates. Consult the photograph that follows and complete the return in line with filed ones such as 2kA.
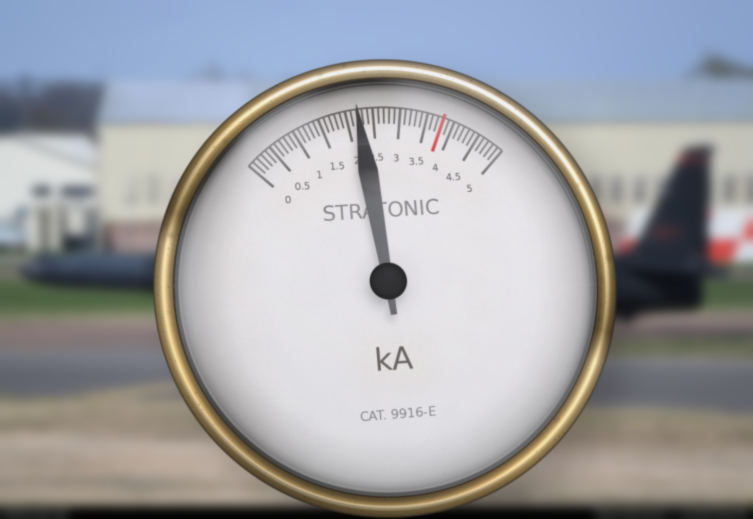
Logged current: 2.2kA
